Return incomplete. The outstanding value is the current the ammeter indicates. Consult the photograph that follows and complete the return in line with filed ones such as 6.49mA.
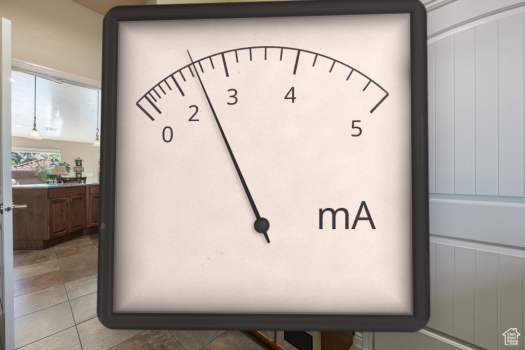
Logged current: 2.5mA
